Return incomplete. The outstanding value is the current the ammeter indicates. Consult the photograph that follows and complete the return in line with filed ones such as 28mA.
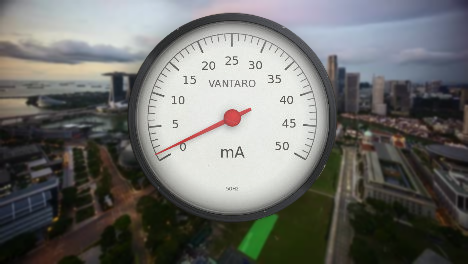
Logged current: 1mA
